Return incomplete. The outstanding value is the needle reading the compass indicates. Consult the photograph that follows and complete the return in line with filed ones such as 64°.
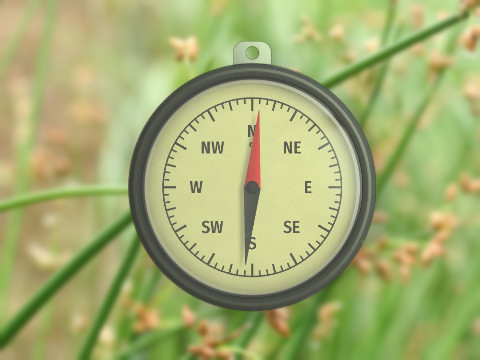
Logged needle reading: 5°
